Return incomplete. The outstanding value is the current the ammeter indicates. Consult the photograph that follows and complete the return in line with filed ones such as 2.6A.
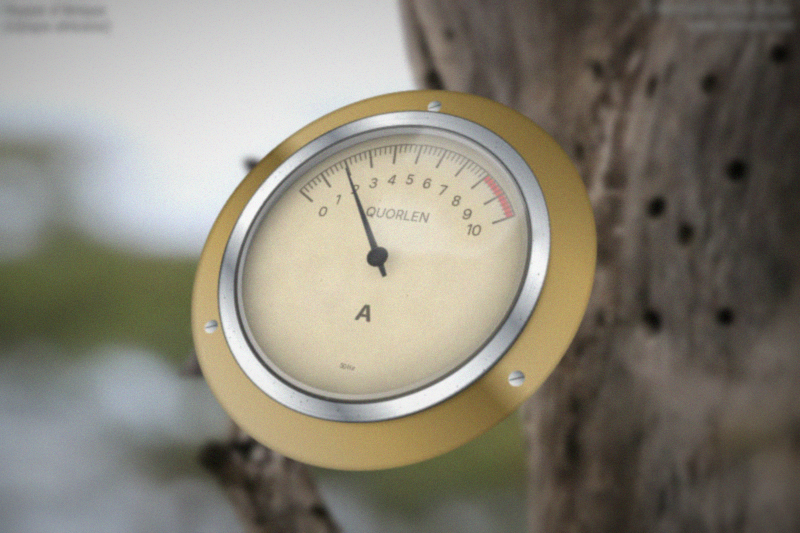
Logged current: 2A
